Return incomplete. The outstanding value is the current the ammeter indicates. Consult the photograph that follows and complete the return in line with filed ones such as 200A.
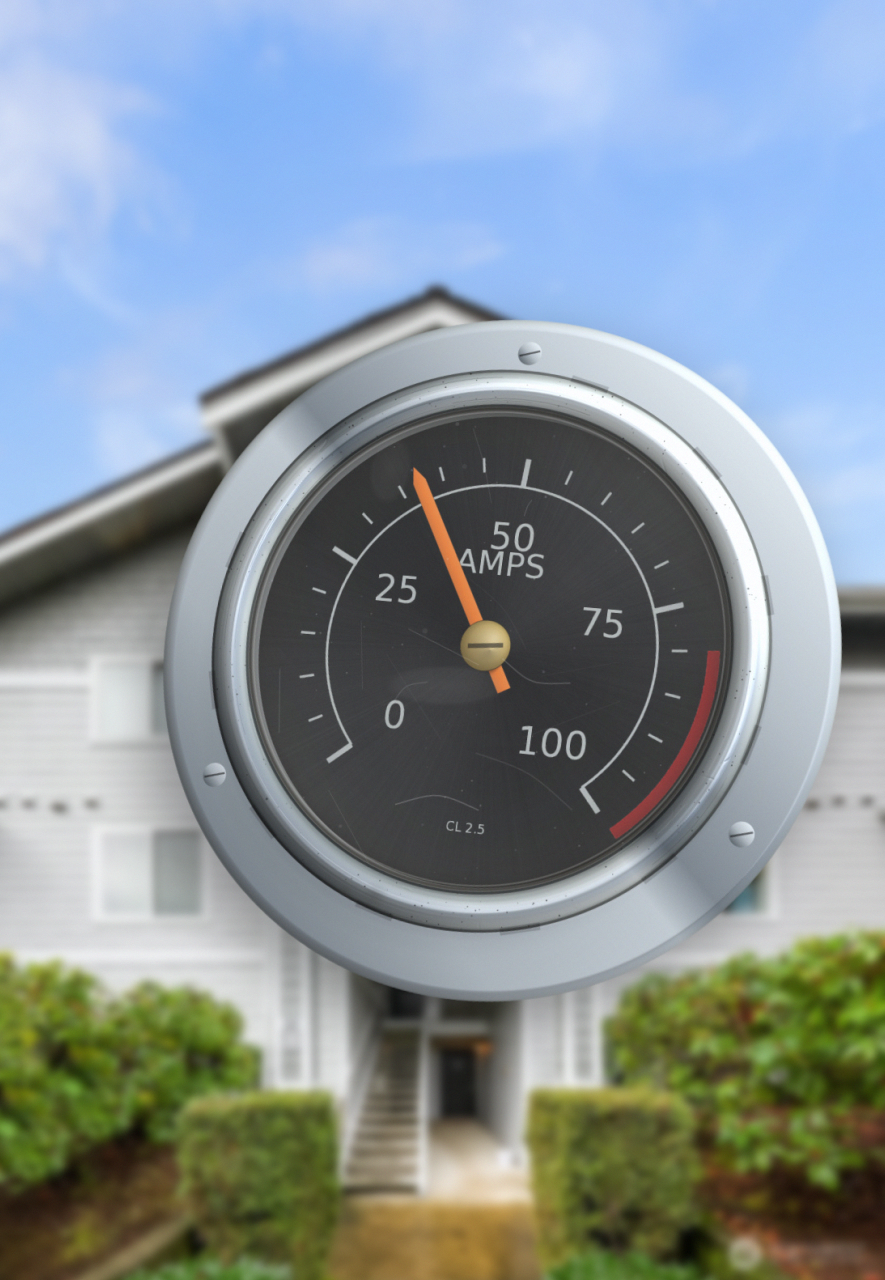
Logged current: 37.5A
